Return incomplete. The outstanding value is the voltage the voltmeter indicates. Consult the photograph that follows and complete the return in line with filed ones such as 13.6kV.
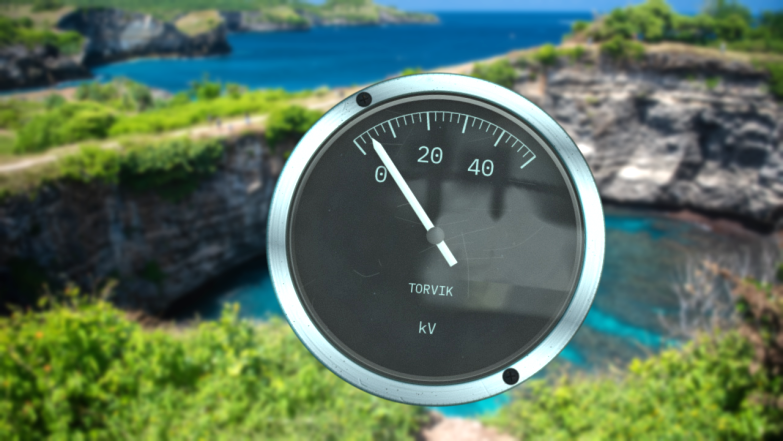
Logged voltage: 4kV
